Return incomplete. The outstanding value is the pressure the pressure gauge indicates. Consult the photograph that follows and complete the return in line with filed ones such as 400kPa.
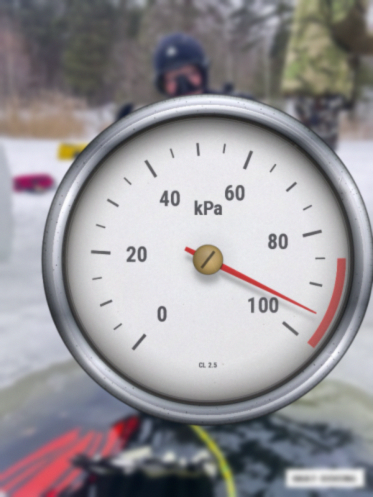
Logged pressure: 95kPa
